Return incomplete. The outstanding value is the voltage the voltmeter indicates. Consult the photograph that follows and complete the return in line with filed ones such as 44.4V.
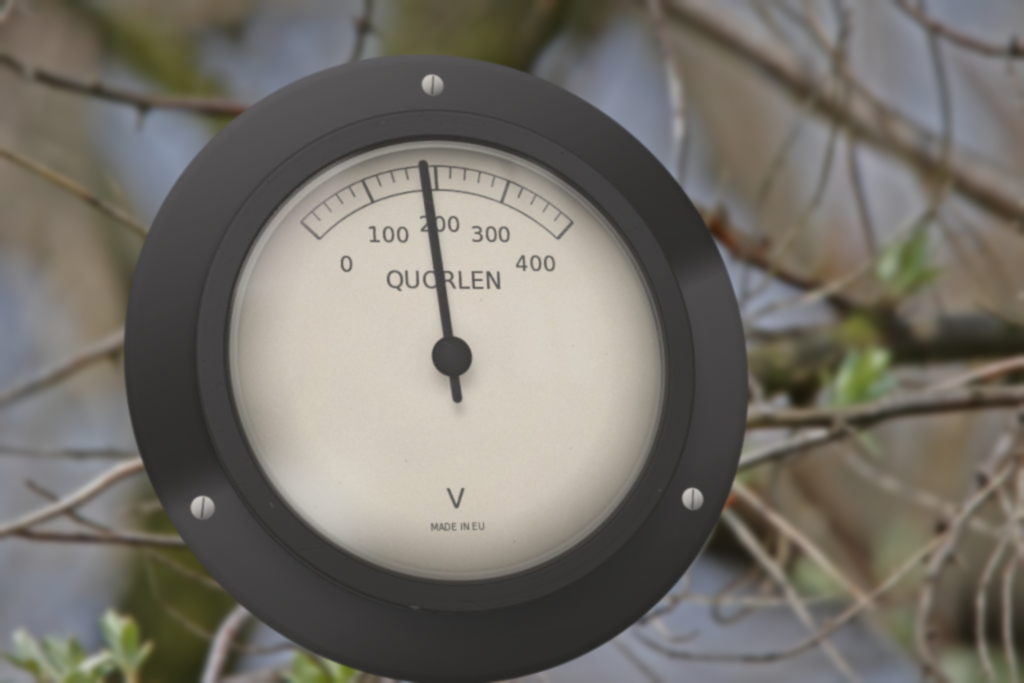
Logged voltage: 180V
